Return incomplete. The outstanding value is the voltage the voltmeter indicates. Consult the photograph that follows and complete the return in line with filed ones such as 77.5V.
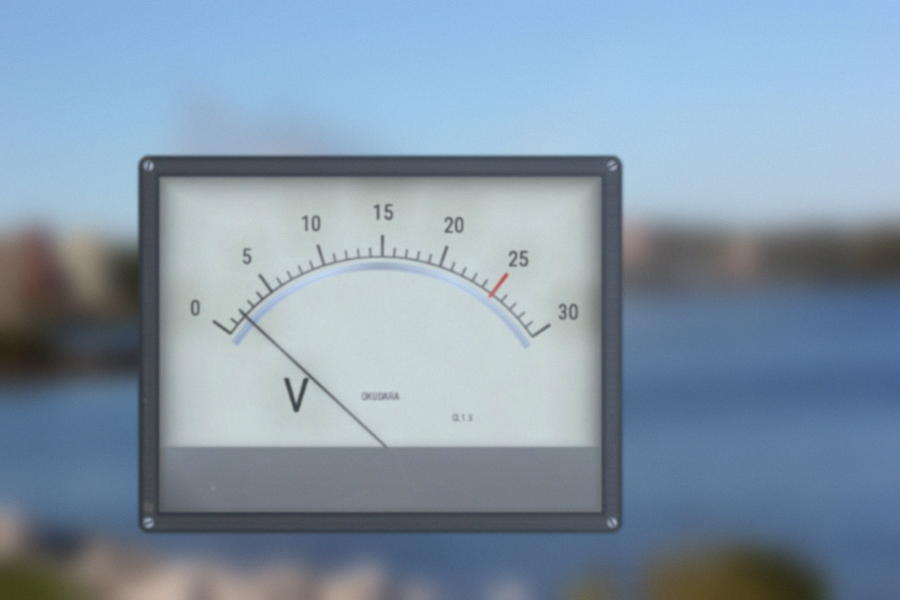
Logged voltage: 2V
